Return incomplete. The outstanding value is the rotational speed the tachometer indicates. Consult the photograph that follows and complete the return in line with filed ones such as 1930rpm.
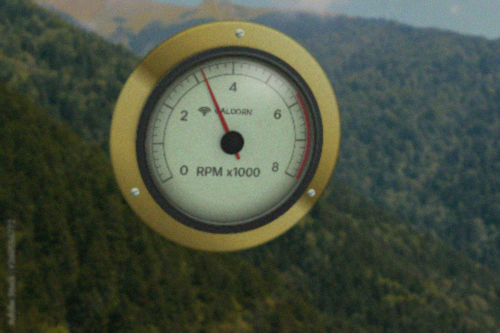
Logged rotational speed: 3200rpm
